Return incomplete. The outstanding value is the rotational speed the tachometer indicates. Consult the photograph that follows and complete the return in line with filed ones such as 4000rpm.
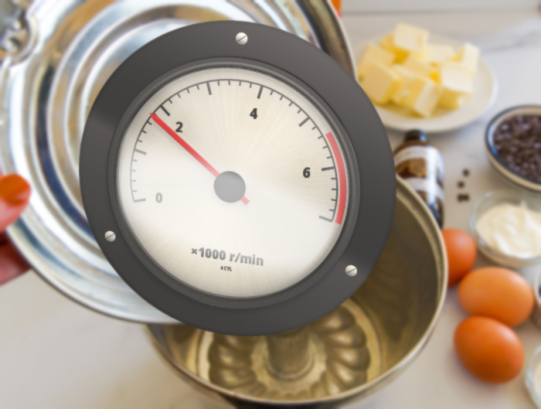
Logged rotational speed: 1800rpm
